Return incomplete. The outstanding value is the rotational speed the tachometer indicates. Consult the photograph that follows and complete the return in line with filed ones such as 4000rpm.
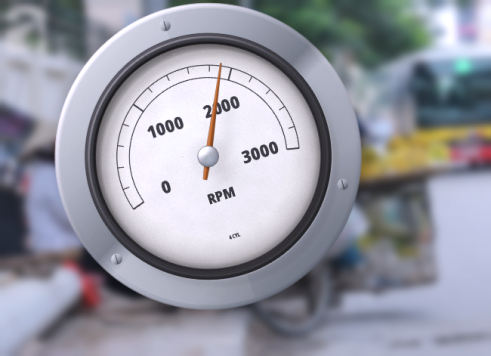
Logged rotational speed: 1900rpm
